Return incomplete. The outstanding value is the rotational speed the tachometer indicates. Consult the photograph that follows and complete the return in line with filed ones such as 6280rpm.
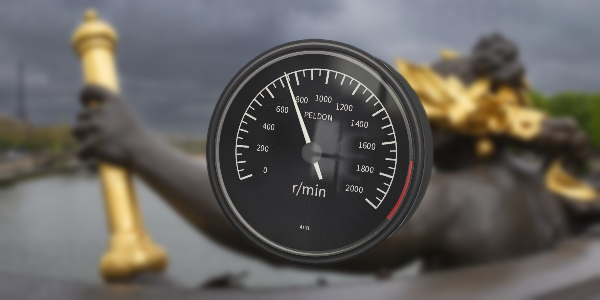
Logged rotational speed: 750rpm
